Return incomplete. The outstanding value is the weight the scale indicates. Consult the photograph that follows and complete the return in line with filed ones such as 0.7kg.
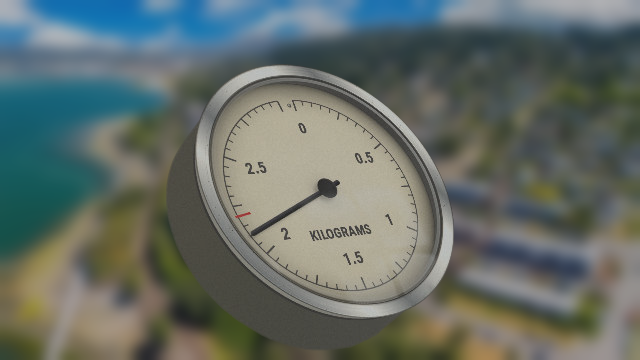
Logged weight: 2.1kg
